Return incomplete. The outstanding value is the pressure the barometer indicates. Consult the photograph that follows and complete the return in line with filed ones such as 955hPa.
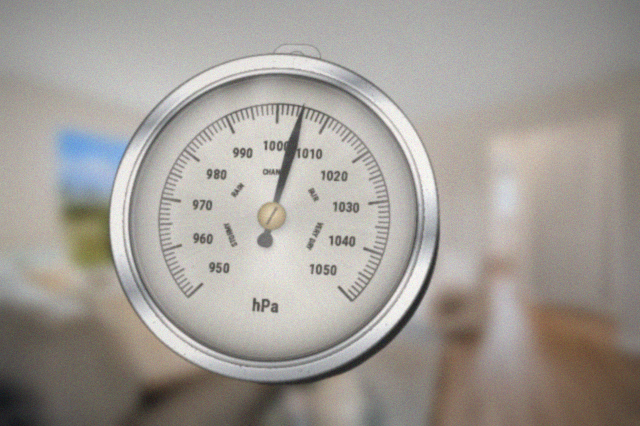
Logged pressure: 1005hPa
